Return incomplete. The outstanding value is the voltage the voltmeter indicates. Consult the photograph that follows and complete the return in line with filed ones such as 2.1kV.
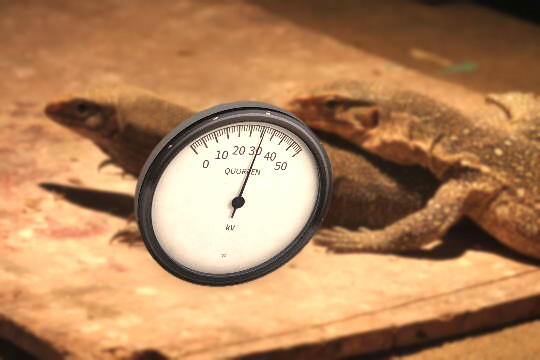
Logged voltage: 30kV
